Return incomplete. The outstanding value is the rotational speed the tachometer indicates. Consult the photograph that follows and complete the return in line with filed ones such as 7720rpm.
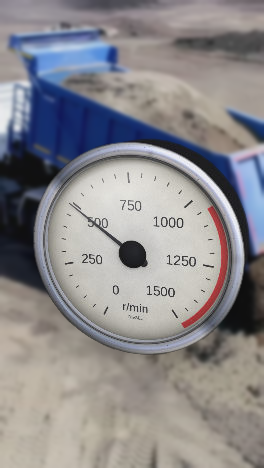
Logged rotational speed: 500rpm
